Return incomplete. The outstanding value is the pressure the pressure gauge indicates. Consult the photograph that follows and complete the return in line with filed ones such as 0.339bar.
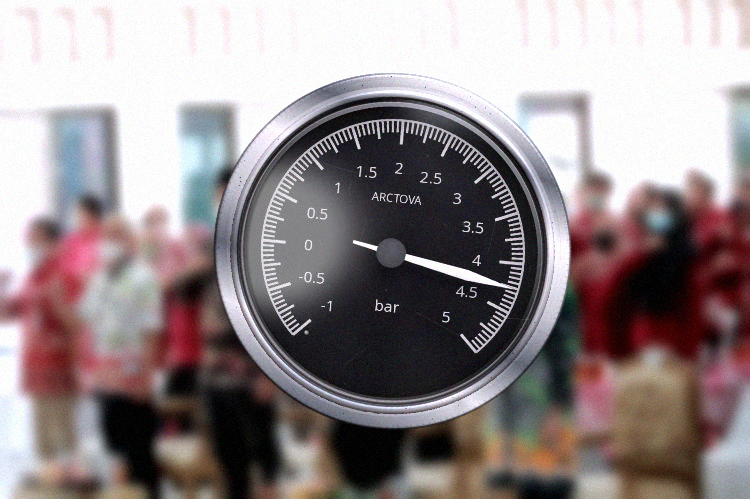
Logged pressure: 4.25bar
